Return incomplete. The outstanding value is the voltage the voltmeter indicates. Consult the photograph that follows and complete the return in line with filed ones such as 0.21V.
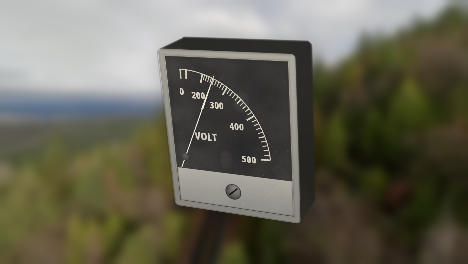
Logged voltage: 250V
